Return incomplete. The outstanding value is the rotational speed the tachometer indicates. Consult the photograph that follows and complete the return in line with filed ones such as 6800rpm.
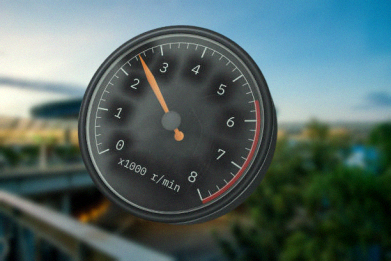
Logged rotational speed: 2500rpm
